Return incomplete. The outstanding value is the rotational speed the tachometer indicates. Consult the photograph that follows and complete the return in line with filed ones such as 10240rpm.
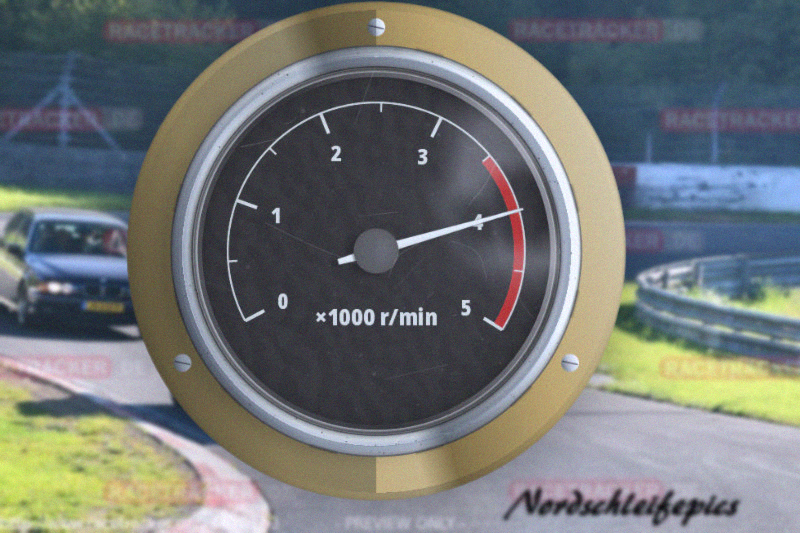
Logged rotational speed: 4000rpm
